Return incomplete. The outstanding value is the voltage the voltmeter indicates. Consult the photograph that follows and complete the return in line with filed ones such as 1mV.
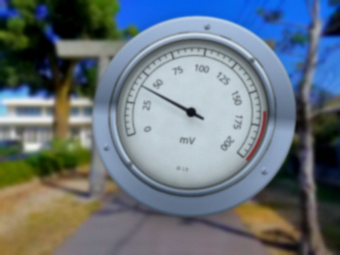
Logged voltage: 40mV
